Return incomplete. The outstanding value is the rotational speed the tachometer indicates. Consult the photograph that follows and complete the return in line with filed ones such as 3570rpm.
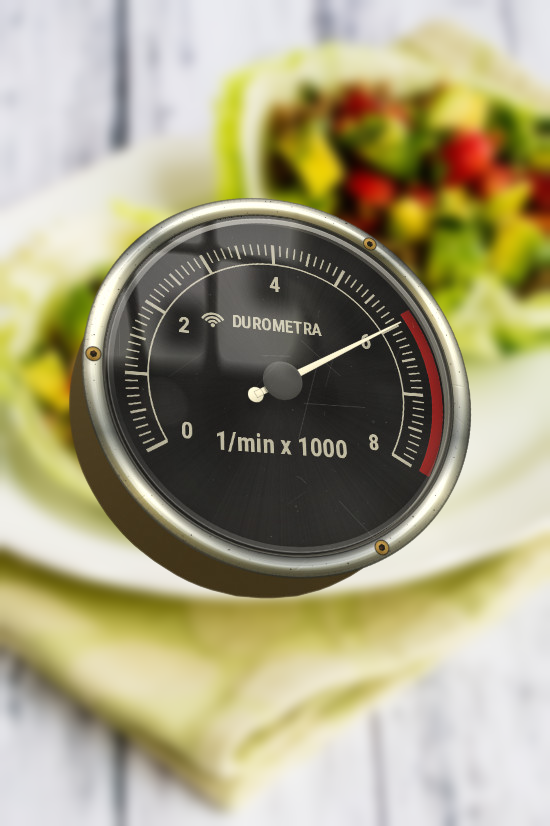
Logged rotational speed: 6000rpm
